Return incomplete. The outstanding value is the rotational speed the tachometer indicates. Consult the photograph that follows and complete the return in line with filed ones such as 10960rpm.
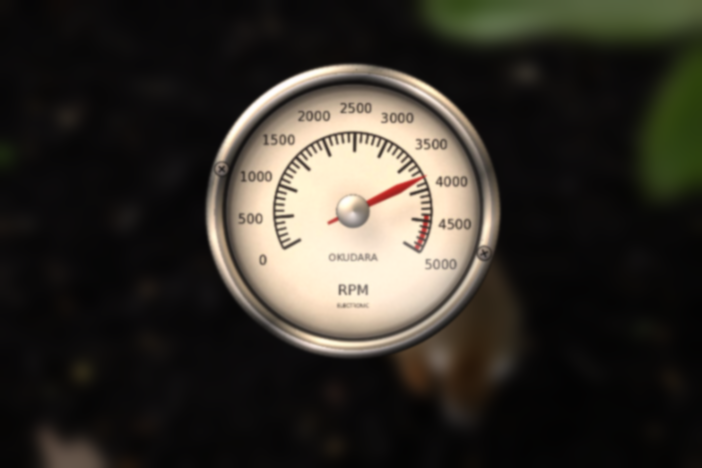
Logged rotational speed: 3800rpm
